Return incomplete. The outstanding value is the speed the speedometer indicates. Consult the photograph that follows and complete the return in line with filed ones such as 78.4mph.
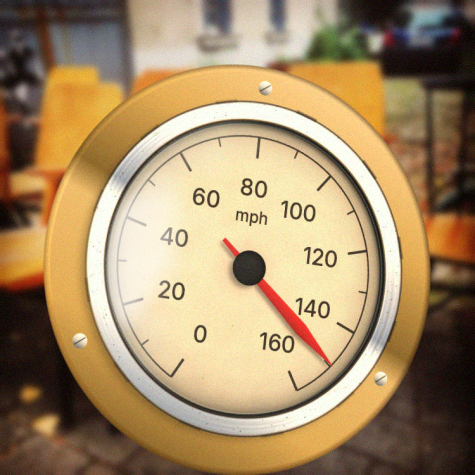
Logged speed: 150mph
